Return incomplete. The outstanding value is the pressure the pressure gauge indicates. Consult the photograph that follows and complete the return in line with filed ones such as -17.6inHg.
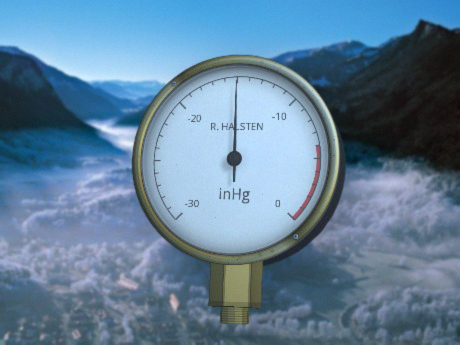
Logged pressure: -15inHg
